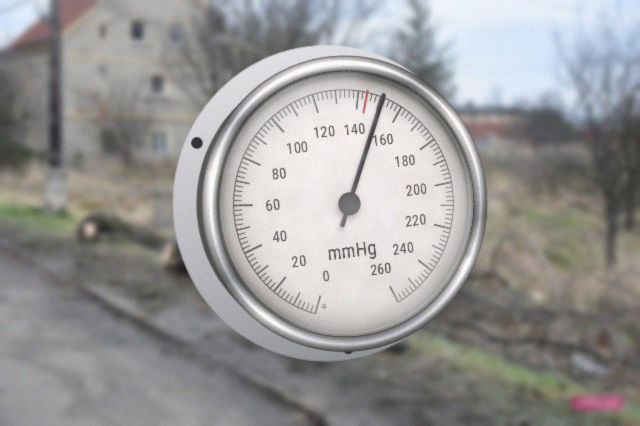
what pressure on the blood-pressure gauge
150 mmHg
